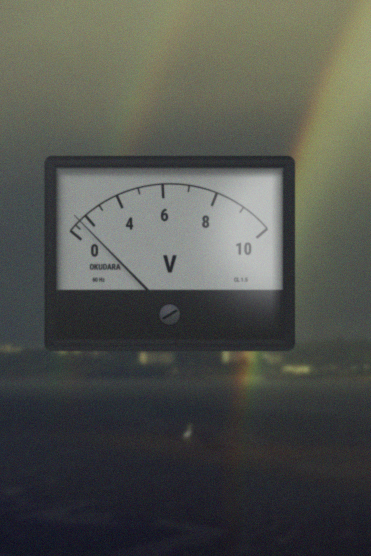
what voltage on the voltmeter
1.5 V
